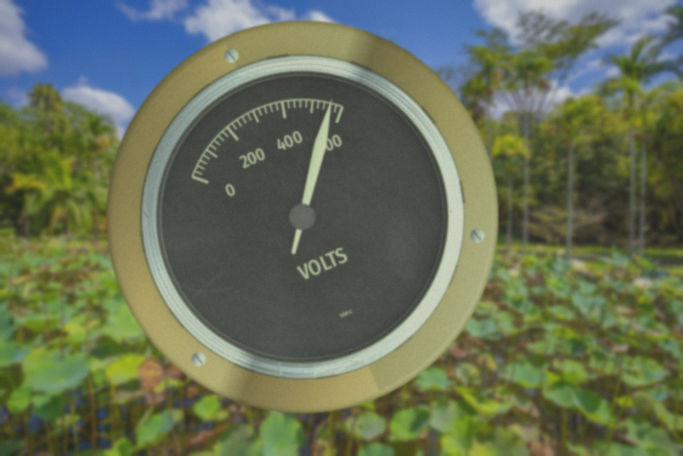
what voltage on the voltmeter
560 V
